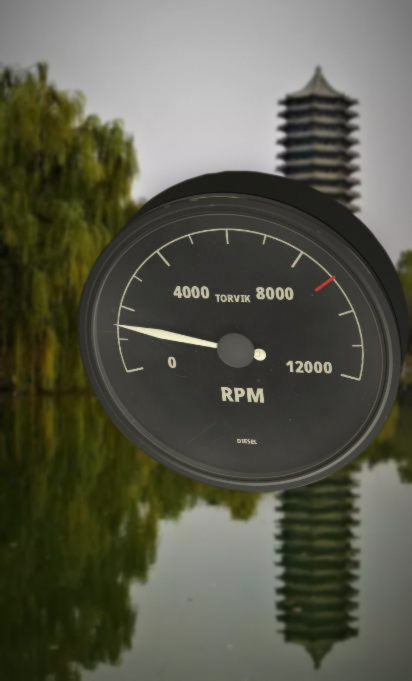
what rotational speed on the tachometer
1500 rpm
